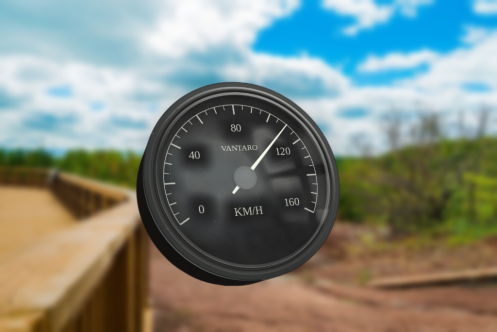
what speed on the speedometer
110 km/h
